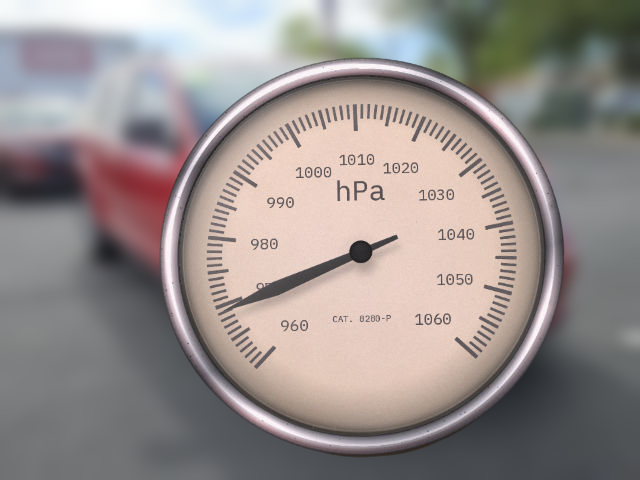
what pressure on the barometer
969 hPa
